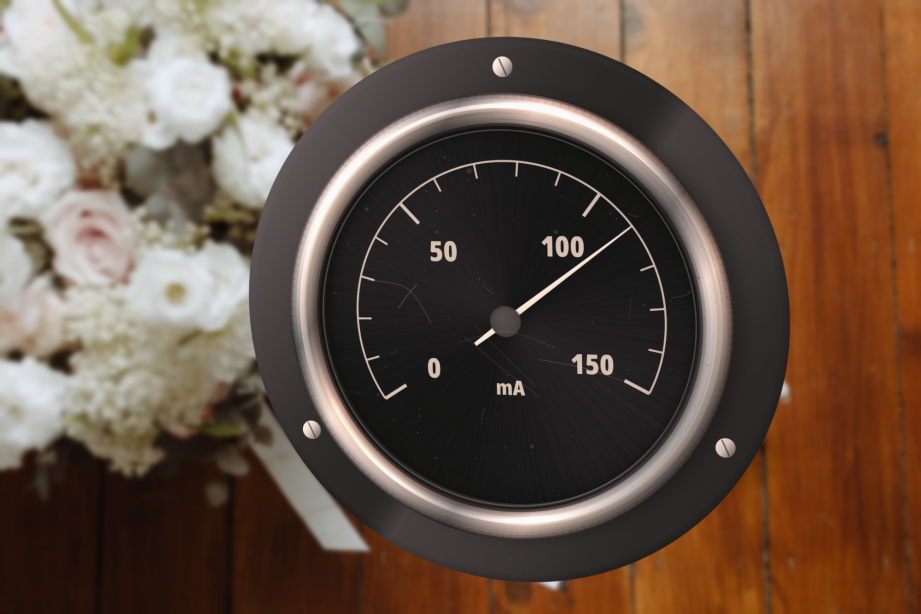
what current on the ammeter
110 mA
